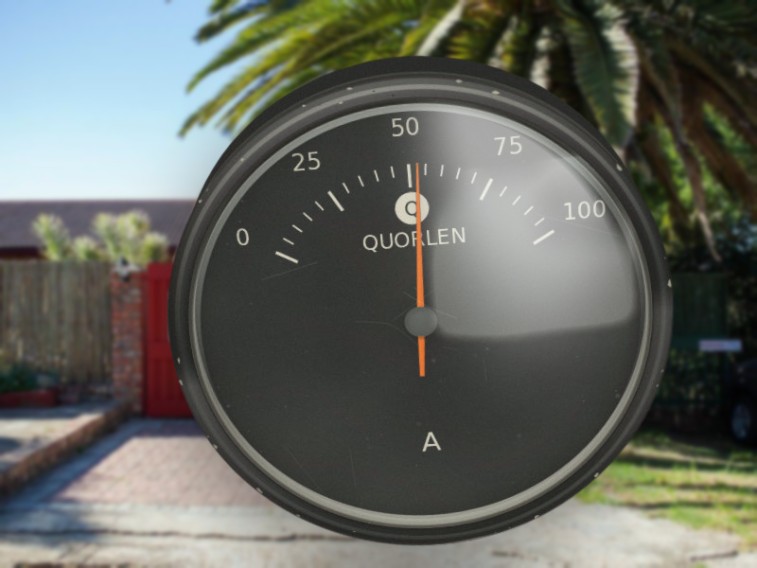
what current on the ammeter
52.5 A
